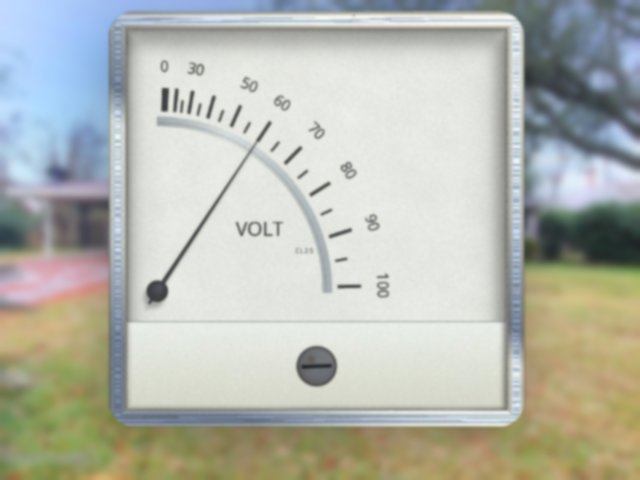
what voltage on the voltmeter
60 V
